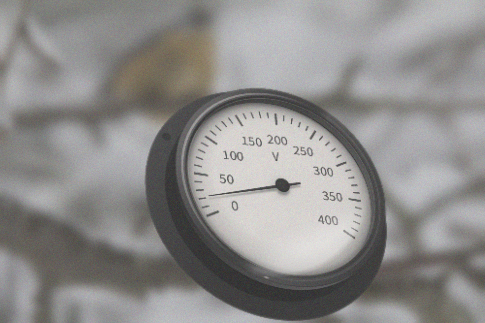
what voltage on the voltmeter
20 V
